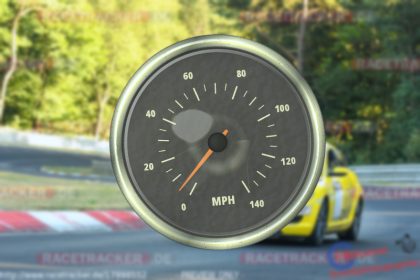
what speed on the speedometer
5 mph
